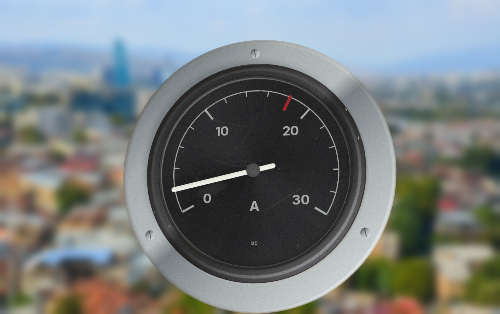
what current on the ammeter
2 A
